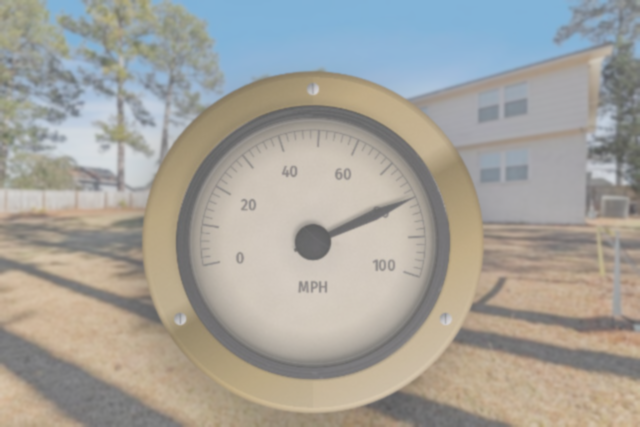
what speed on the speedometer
80 mph
